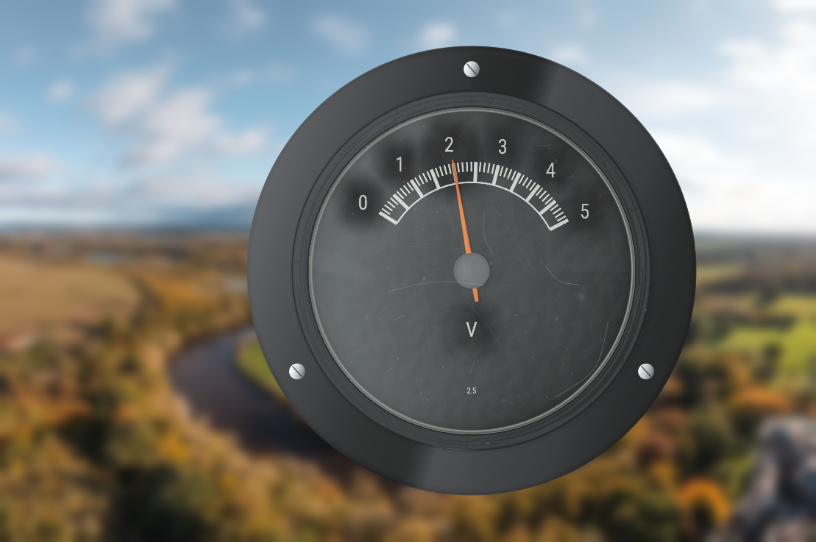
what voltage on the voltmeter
2 V
